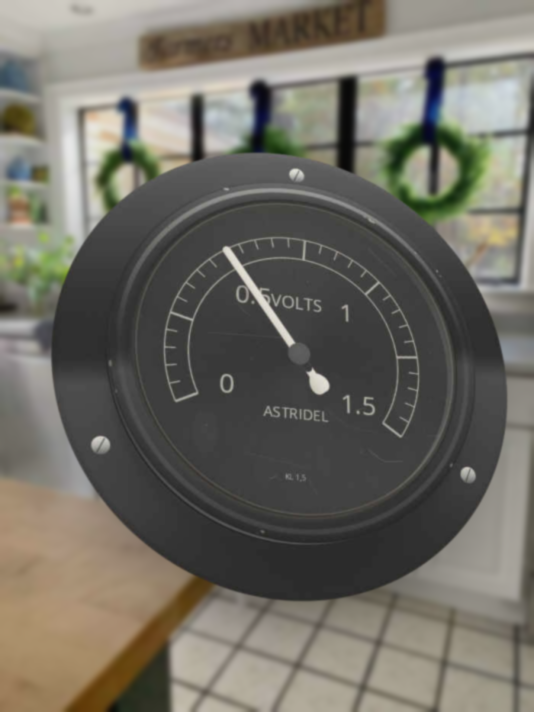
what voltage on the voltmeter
0.5 V
